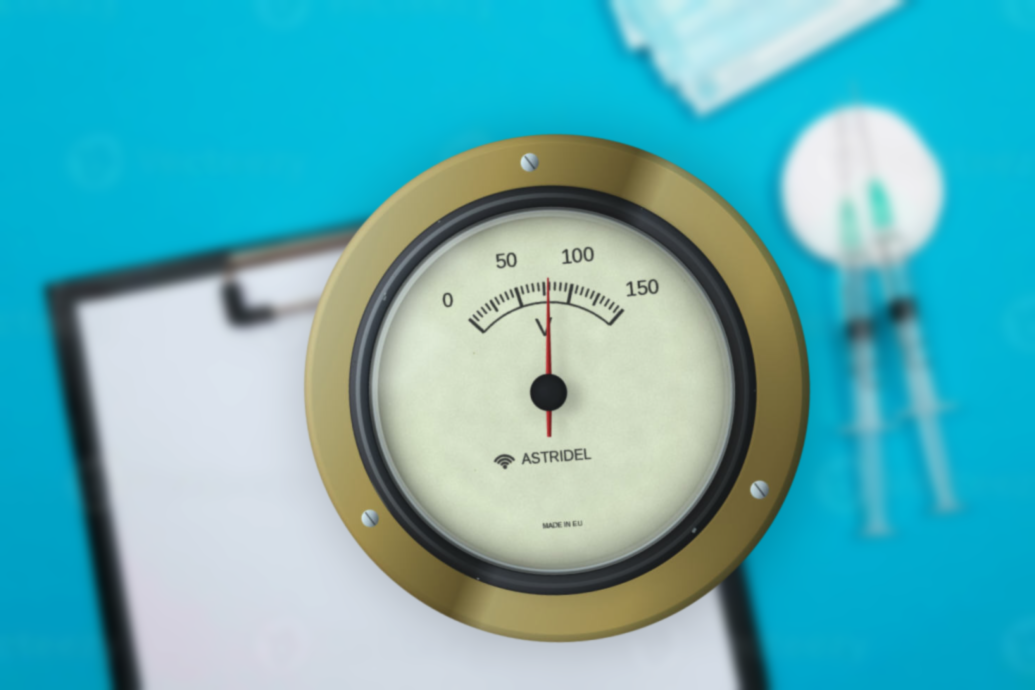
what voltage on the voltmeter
80 V
